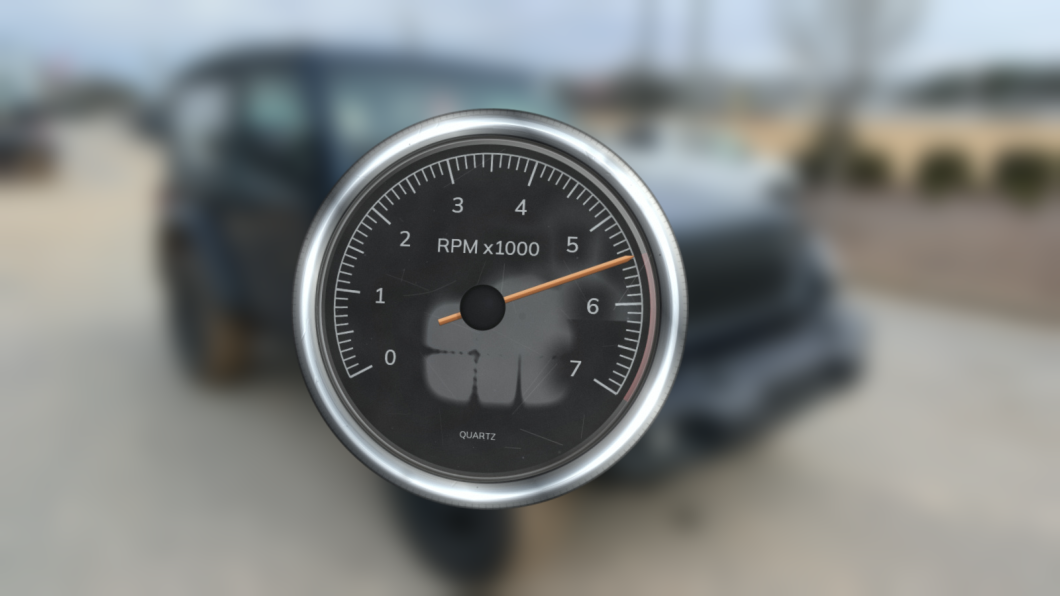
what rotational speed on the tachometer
5500 rpm
